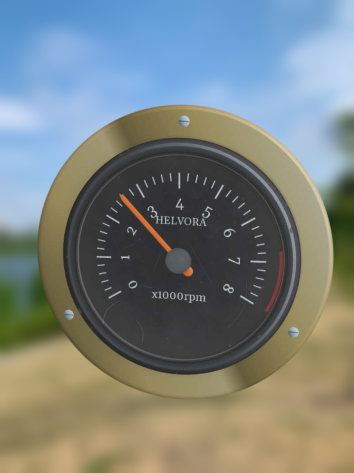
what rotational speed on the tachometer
2600 rpm
